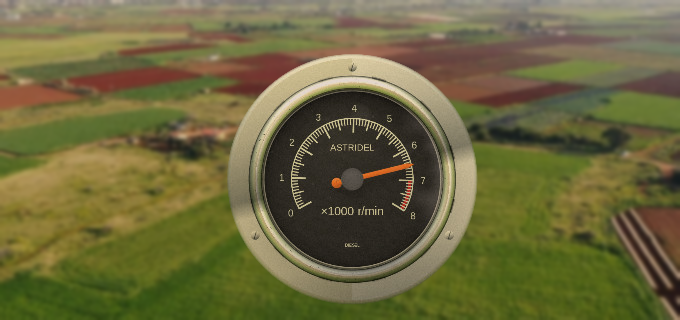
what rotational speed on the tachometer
6500 rpm
